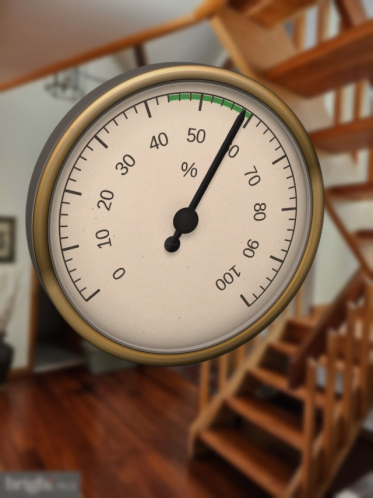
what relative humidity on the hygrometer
58 %
